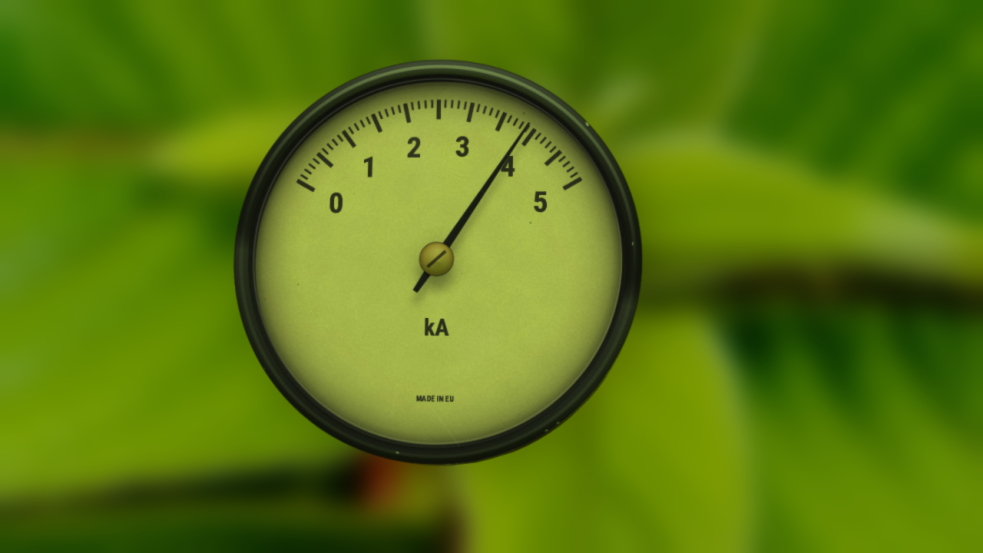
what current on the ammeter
3.9 kA
